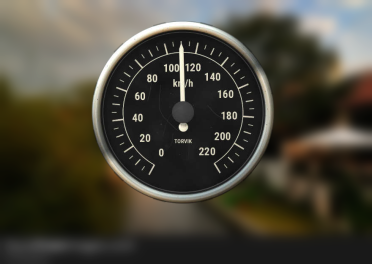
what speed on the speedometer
110 km/h
